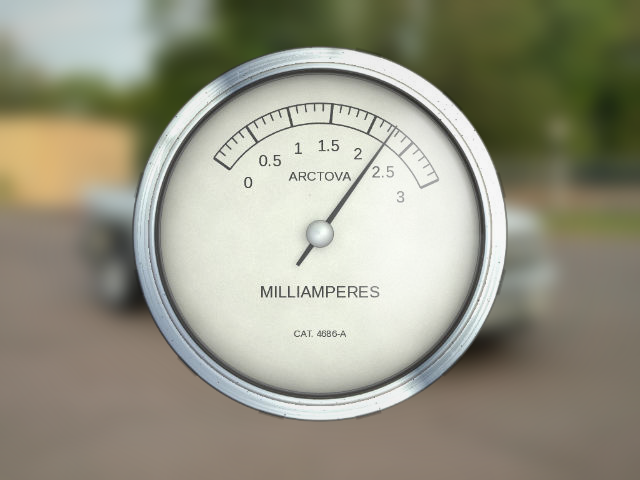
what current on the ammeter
2.25 mA
